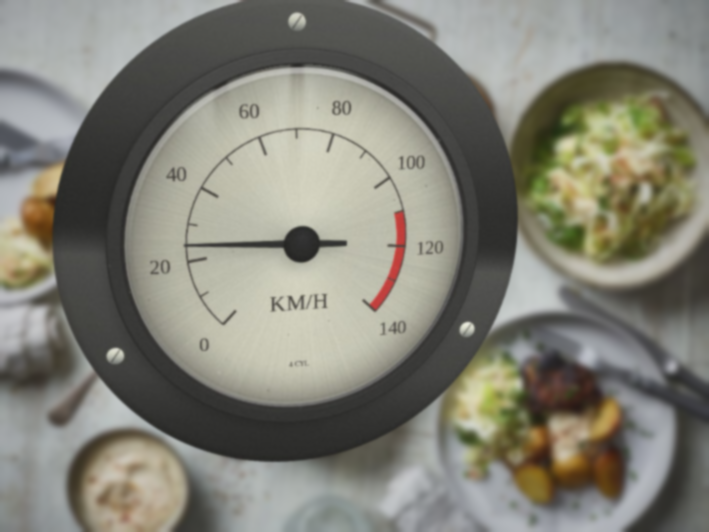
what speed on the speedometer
25 km/h
